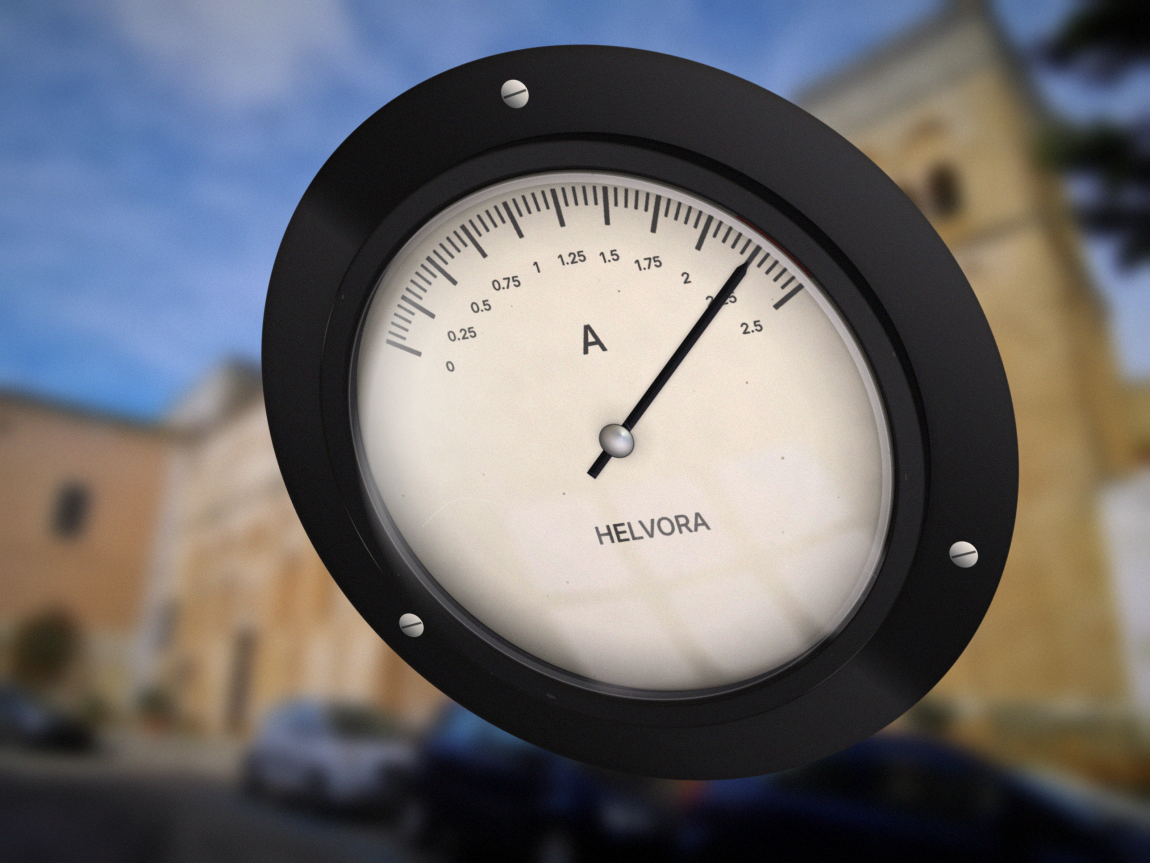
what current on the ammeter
2.25 A
